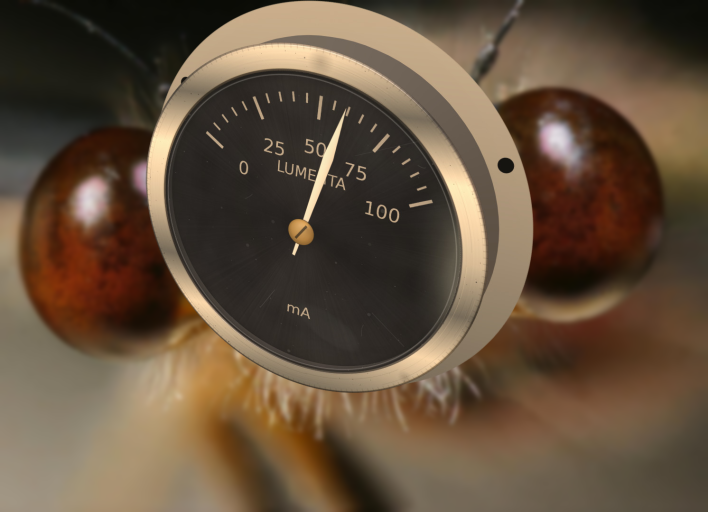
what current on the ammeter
60 mA
